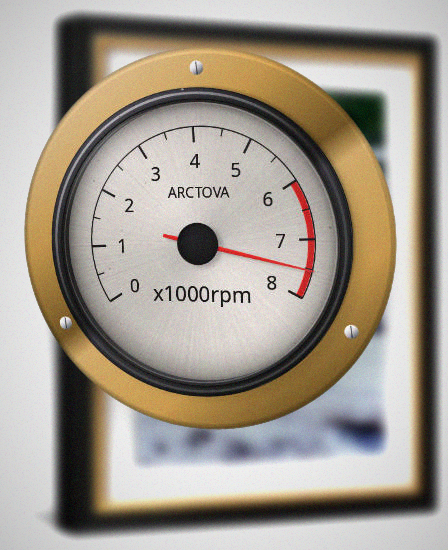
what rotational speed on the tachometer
7500 rpm
